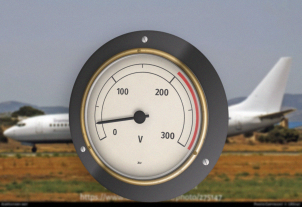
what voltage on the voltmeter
25 V
